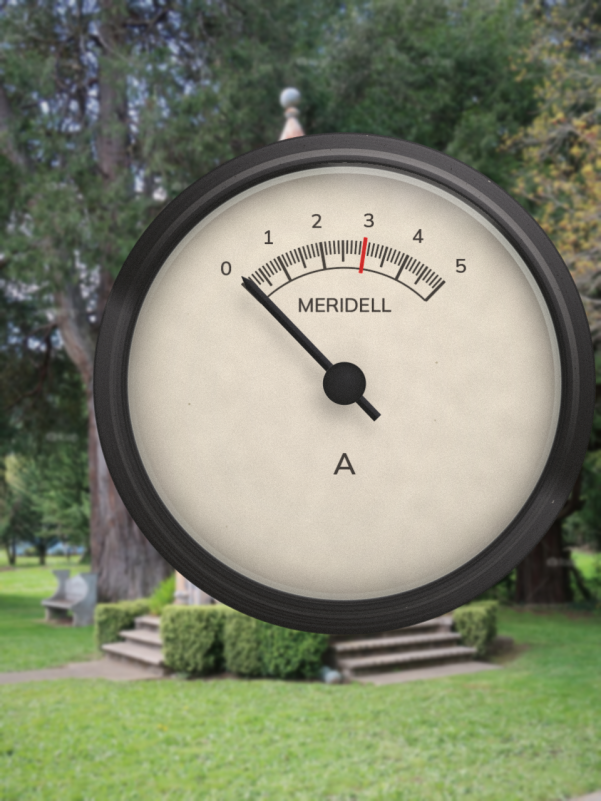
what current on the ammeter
0.1 A
